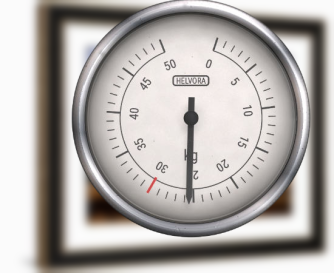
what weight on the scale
25.5 kg
